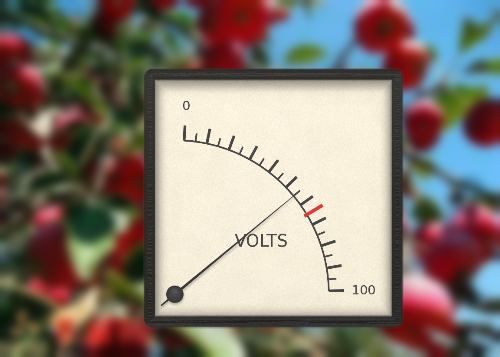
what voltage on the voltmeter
55 V
